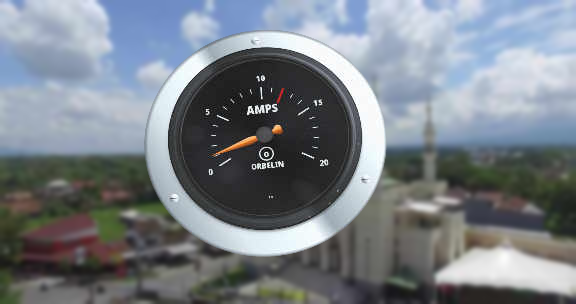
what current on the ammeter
1 A
